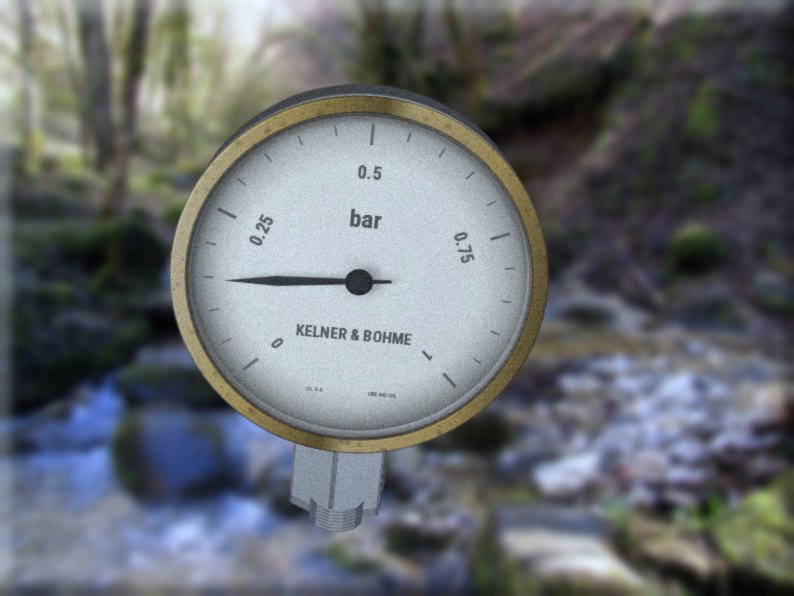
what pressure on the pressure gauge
0.15 bar
